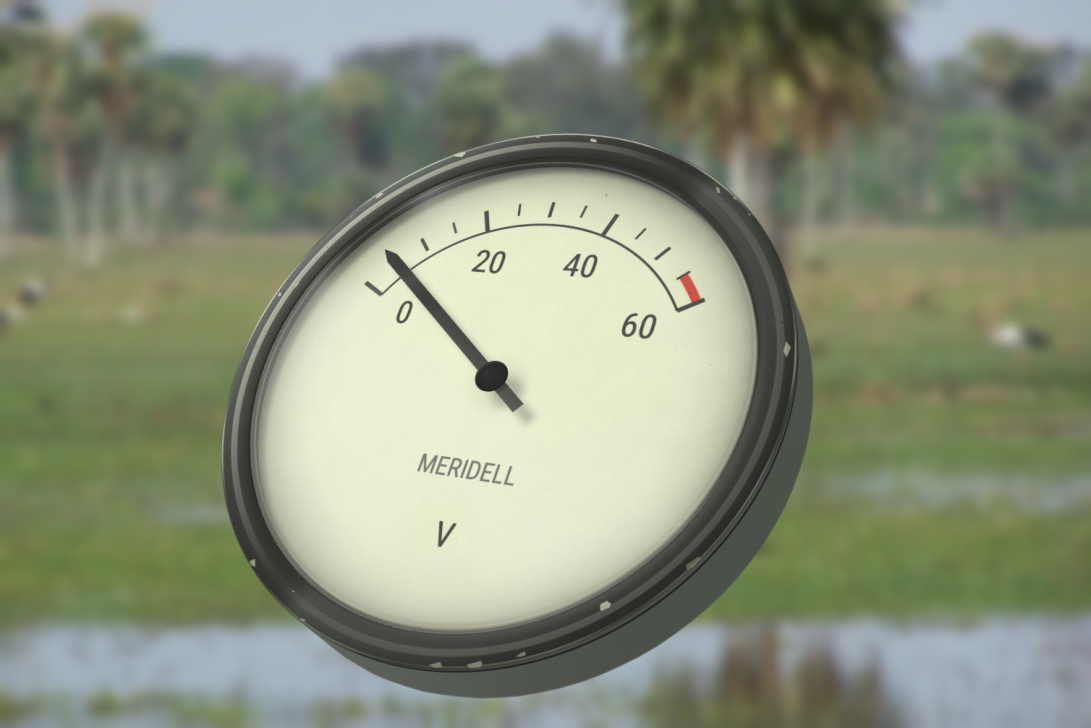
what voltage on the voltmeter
5 V
